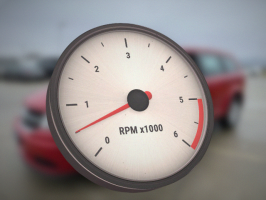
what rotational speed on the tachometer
500 rpm
